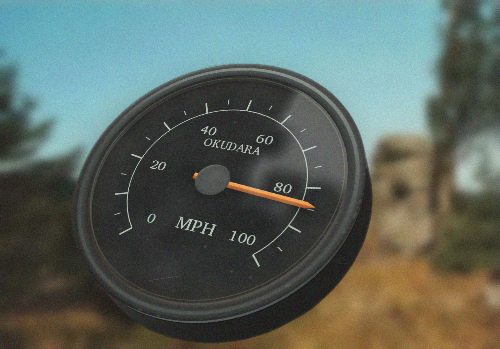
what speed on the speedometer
85 mph
